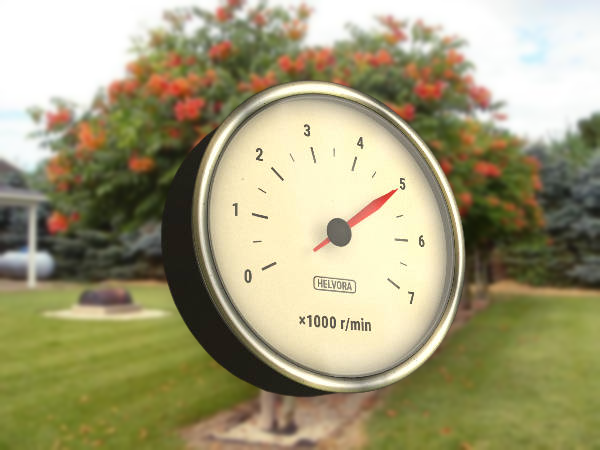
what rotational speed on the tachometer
5000 rpm
